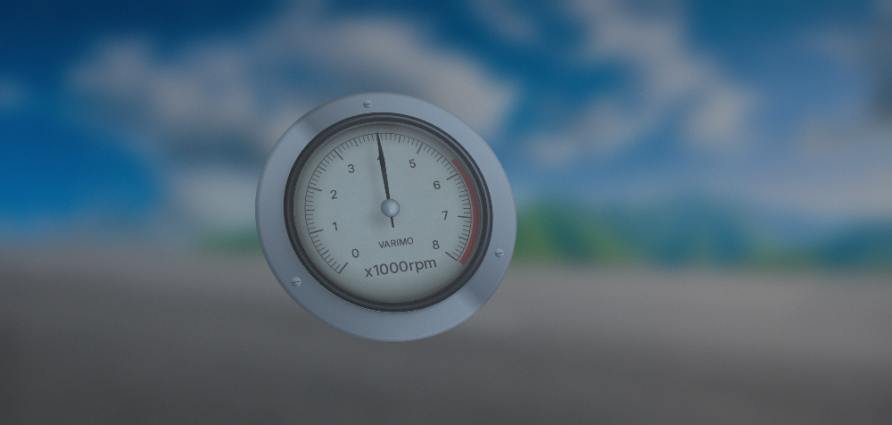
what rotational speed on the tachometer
4000 rpm
